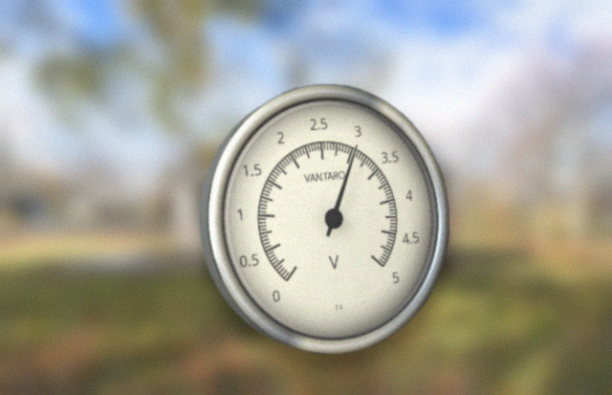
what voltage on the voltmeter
3 V
